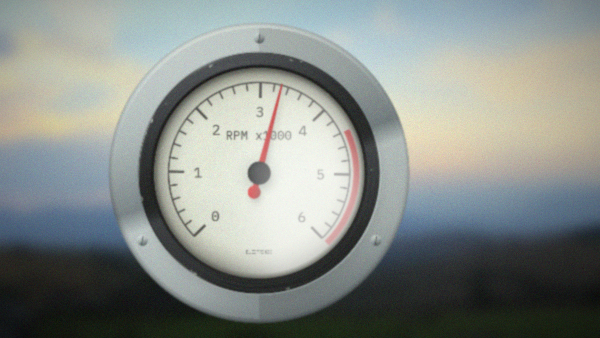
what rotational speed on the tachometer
3300 rpm
